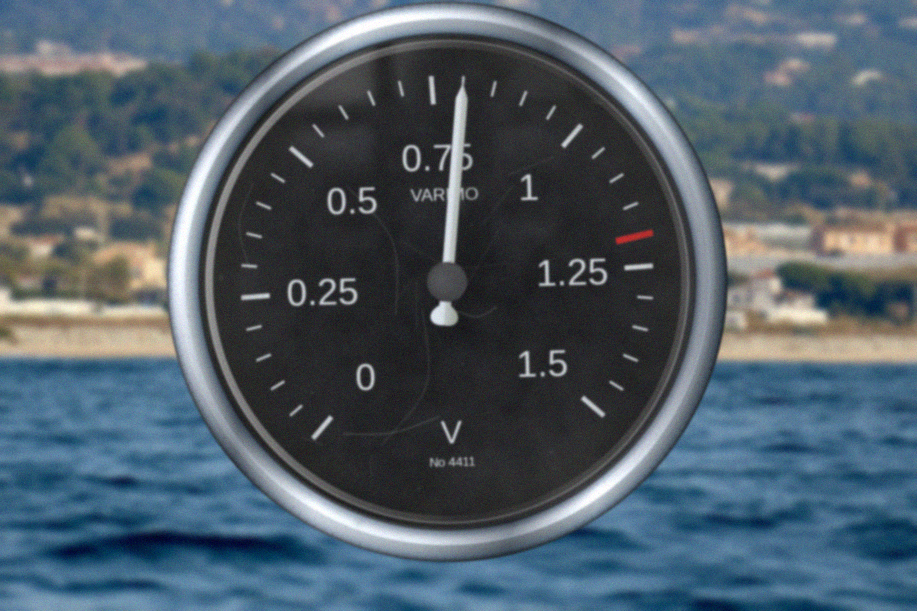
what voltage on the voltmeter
0.8 V
